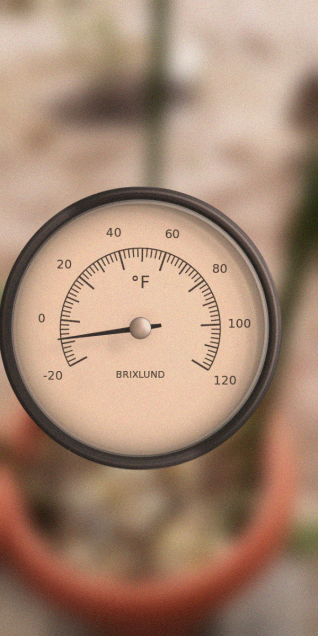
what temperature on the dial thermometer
-8 °F
